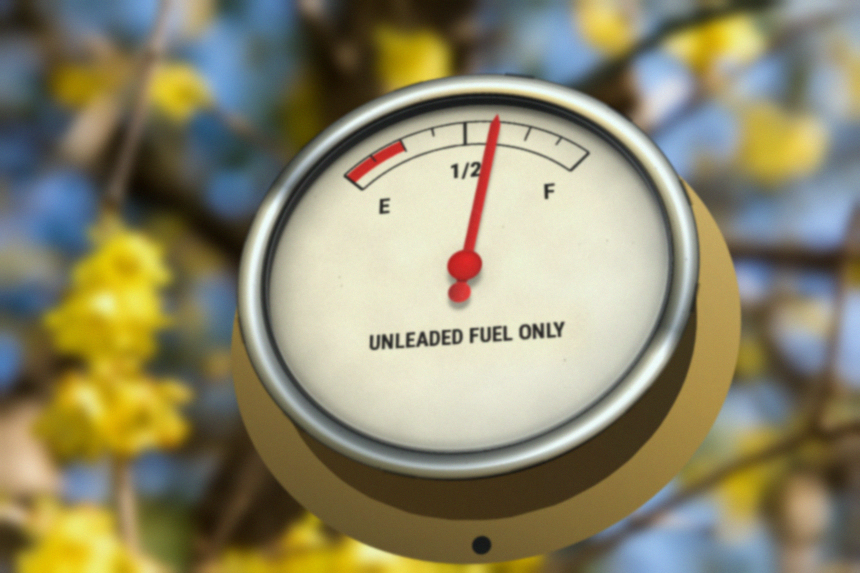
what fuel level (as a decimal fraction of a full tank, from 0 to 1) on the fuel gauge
0.625
